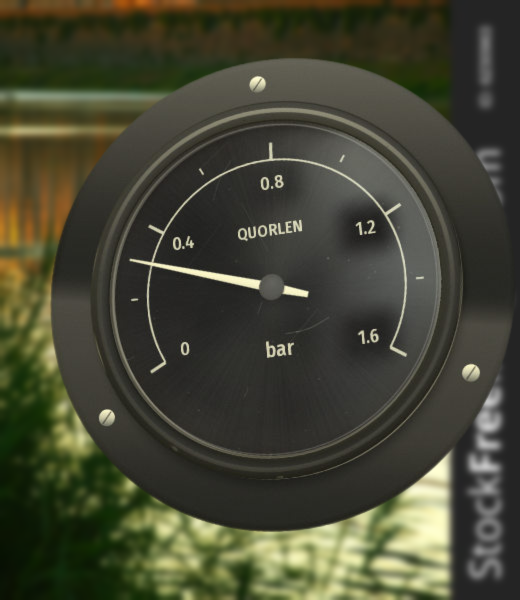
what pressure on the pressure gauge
0.3 bar
